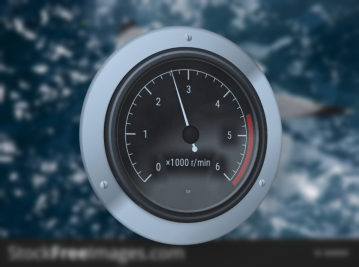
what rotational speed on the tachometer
2600 rpm
